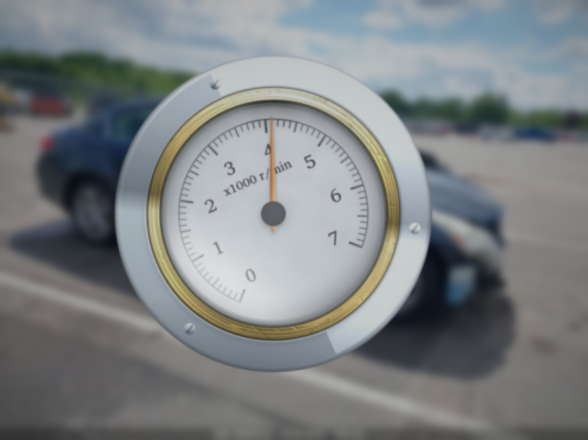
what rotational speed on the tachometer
4100 rpm
